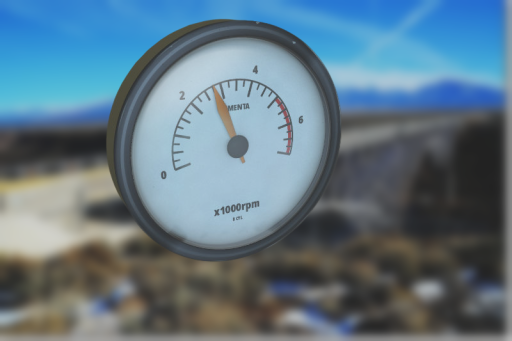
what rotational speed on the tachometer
2750 rpm
